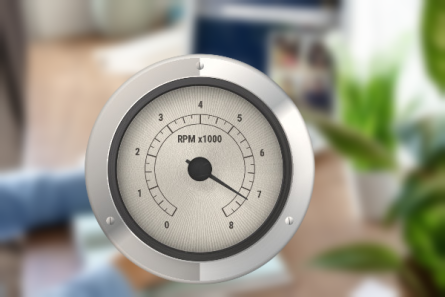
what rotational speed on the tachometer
7250 rpm
